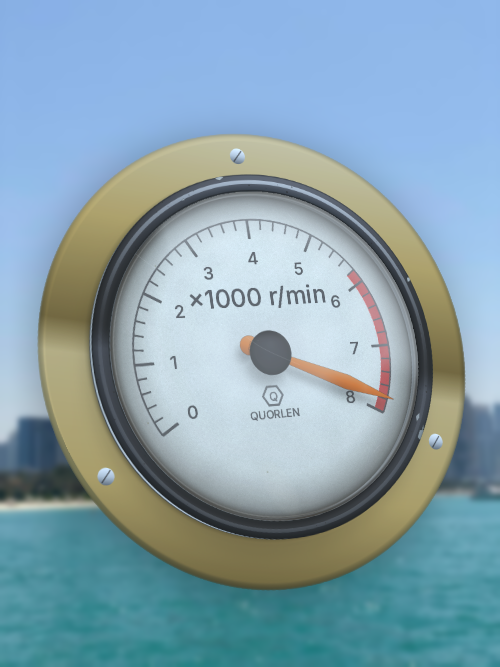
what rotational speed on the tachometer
7800 rpm
